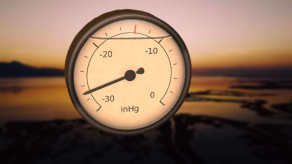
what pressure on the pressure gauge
-27 inHg
